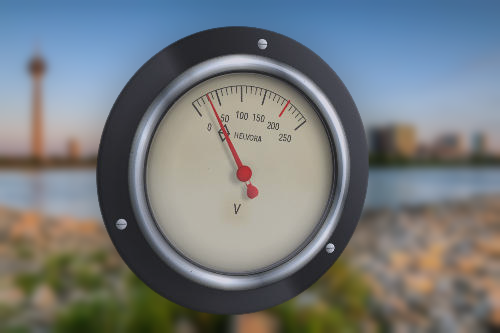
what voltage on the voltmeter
30 V
